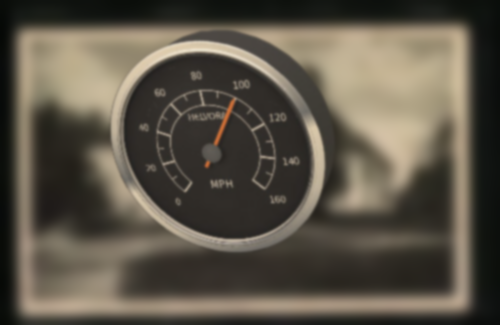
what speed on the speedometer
100 mph
